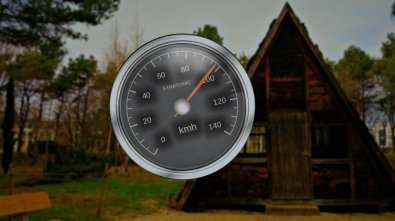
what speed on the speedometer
97.5 km/h
